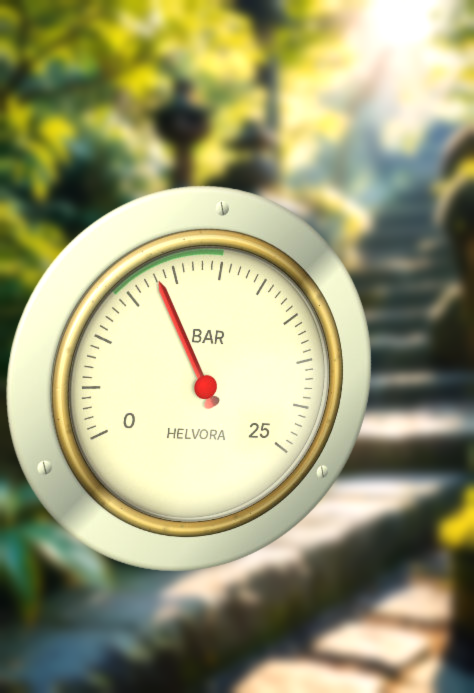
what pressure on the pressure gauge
9 bar
